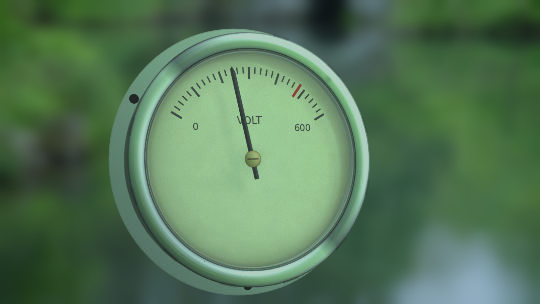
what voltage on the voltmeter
240 V
